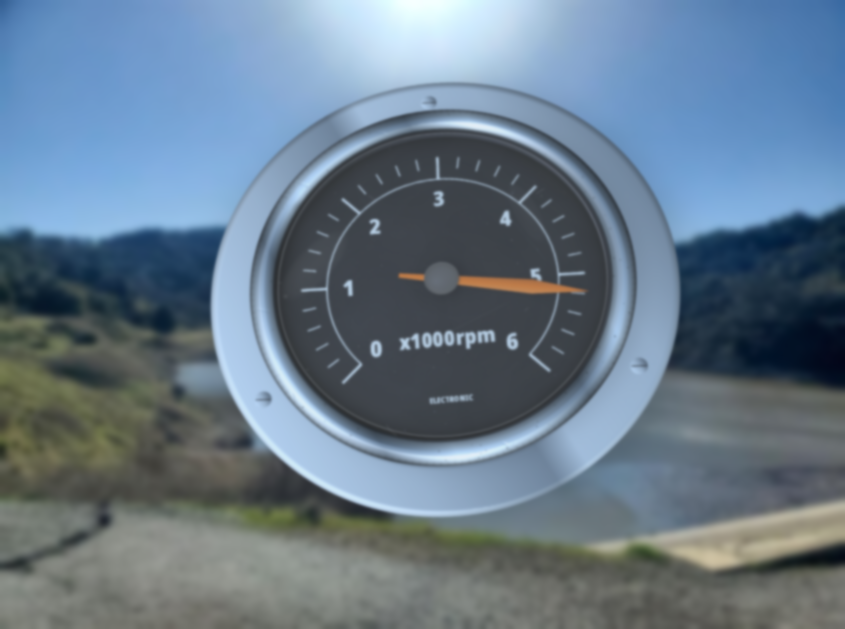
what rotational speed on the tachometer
5200 rpm
